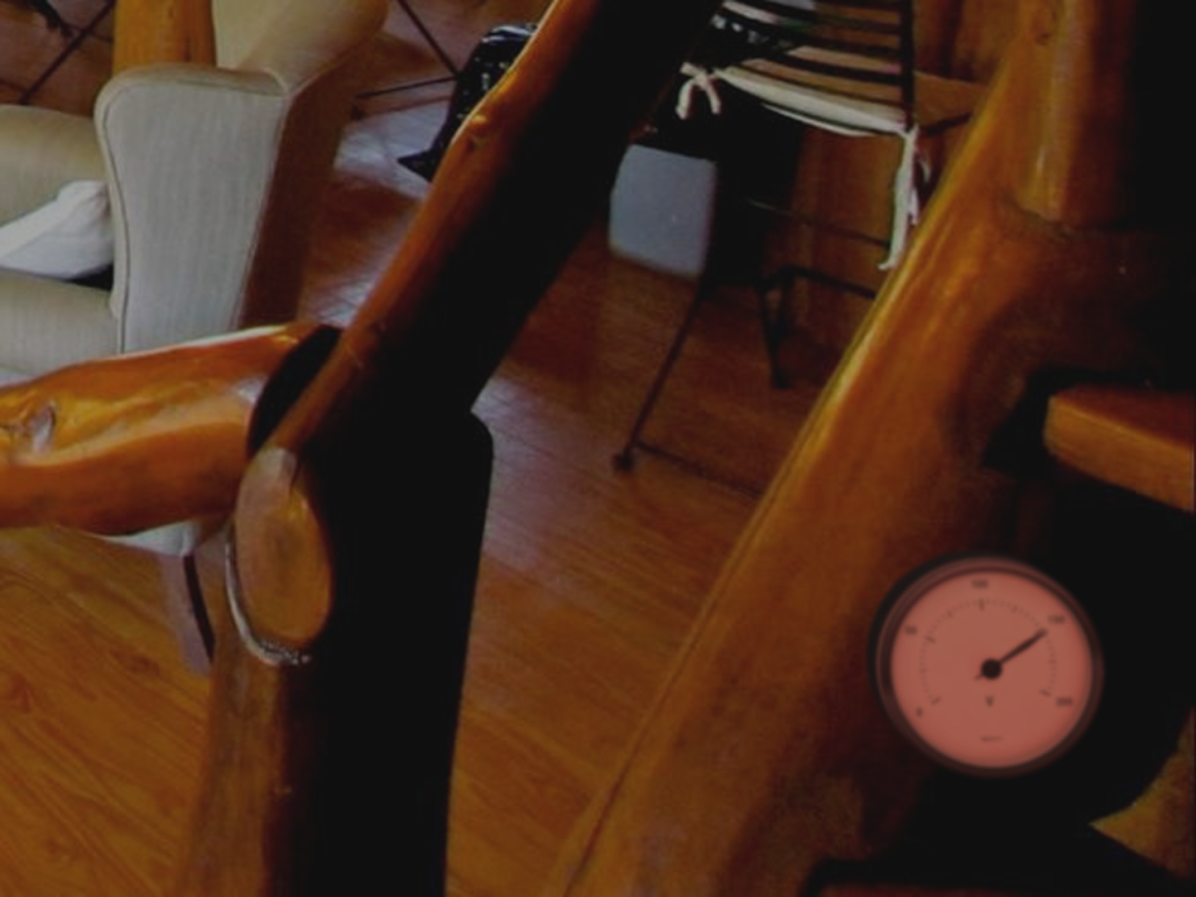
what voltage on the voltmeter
150 V
